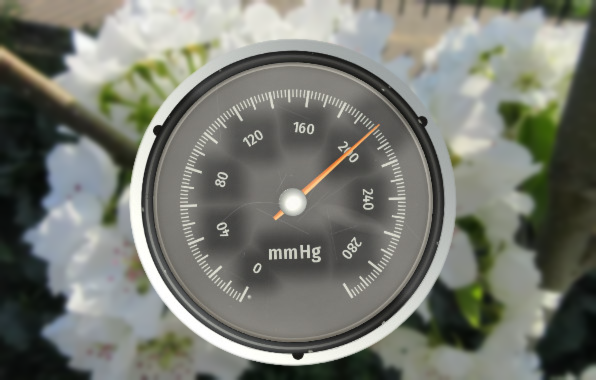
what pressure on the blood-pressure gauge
200 mmHg
